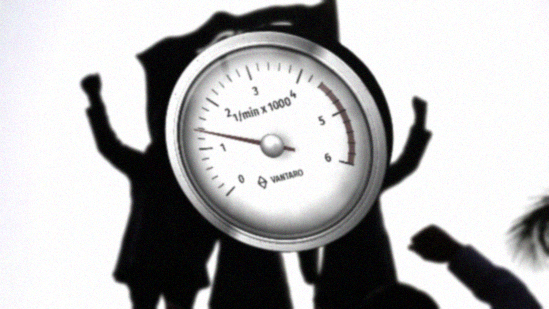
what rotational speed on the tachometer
1400 rpm
